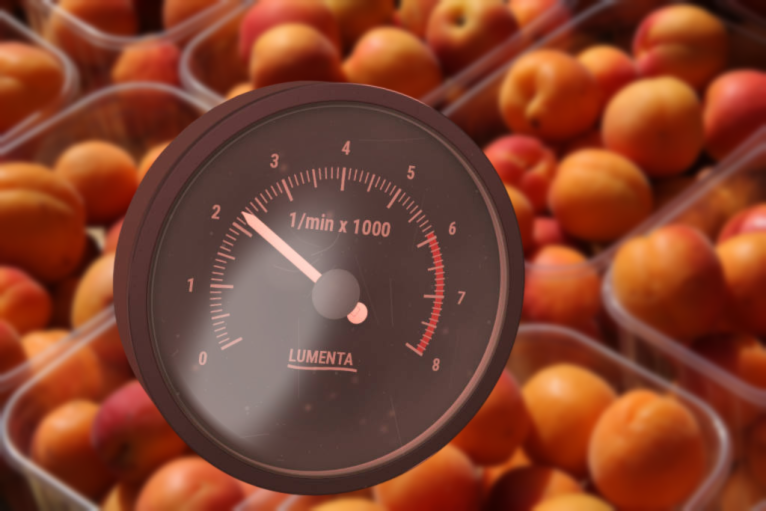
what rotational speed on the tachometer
2200 rpm
